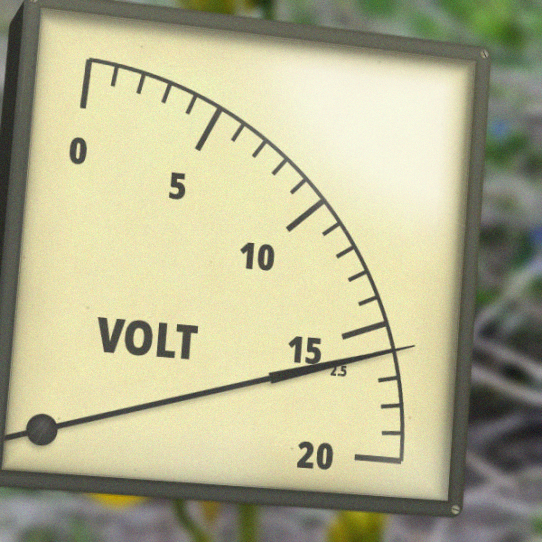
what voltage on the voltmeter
16 V
